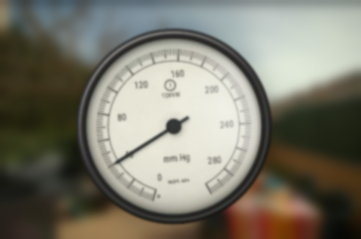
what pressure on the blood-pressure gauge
40 mmHg
